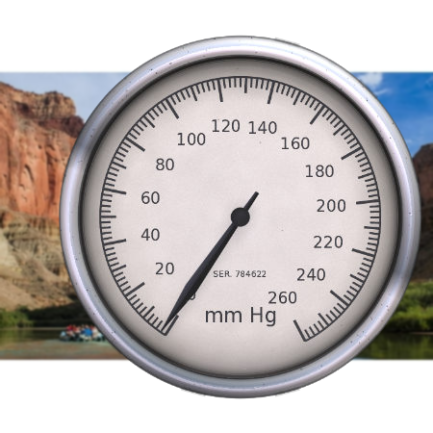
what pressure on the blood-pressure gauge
2 mmHg
